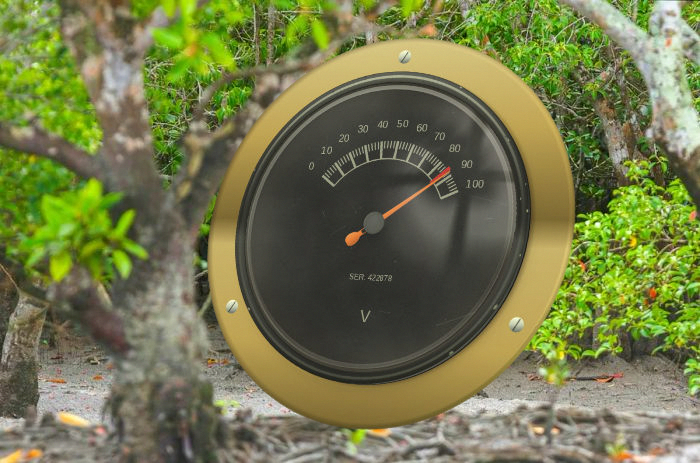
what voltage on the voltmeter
90 V
